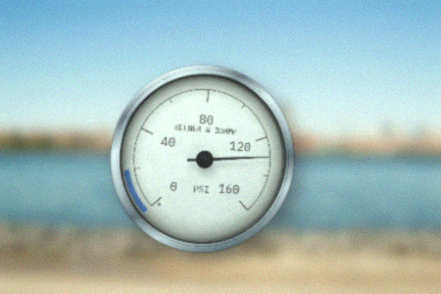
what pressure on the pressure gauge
130 psi
